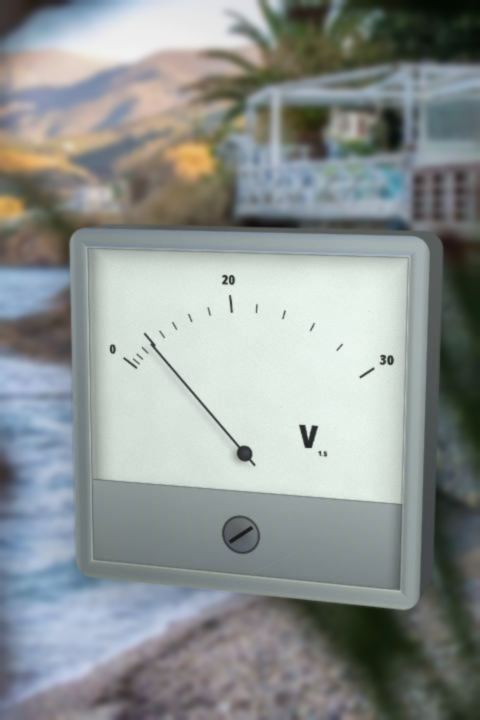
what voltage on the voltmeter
10 V
